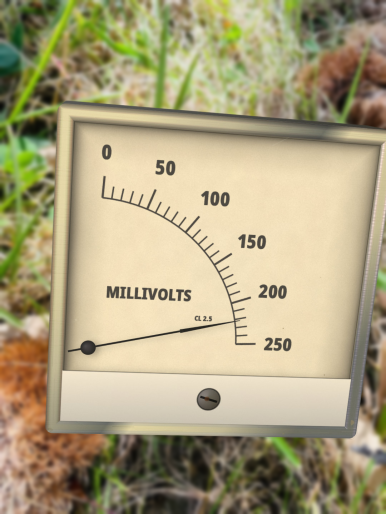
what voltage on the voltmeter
220 mV
